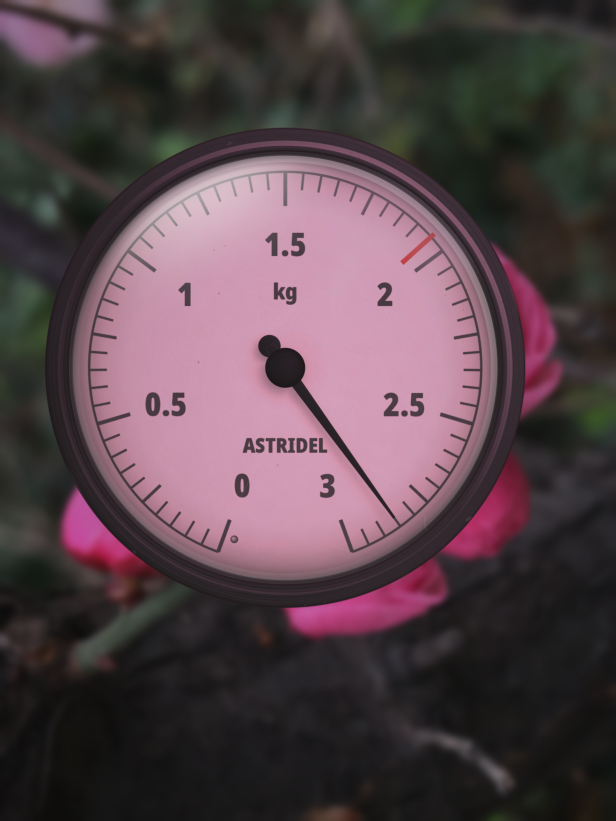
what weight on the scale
2.85 kg
